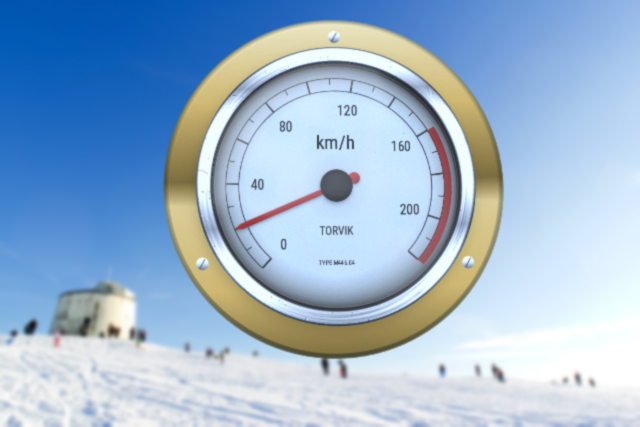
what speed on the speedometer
20 km/h
